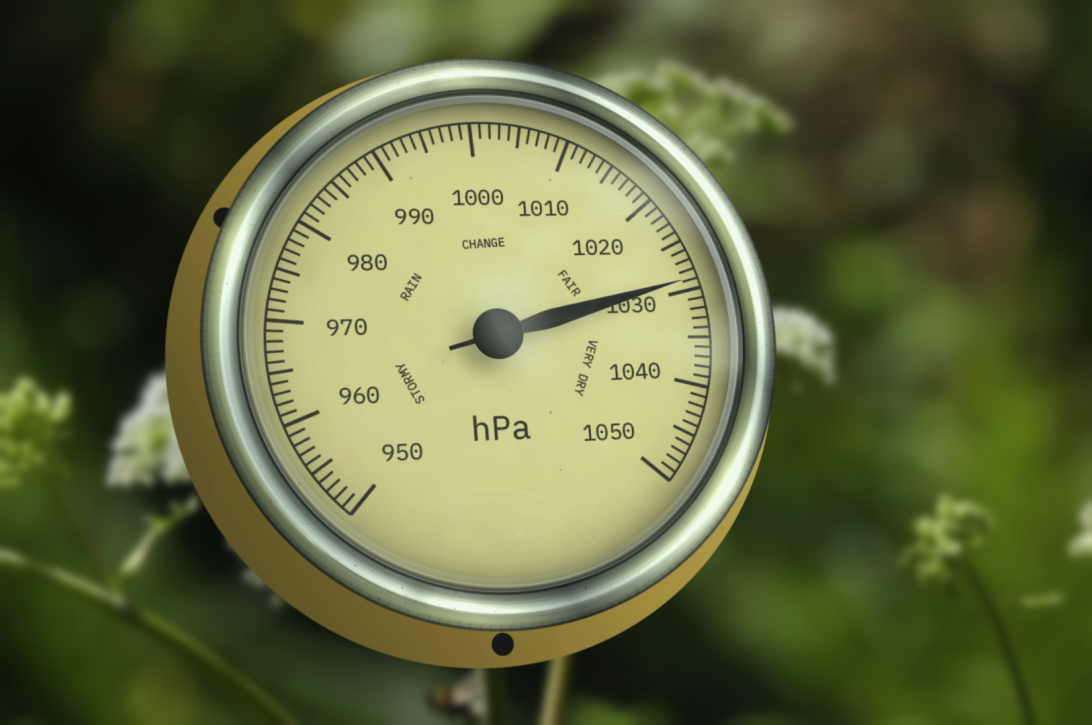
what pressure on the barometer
1029 hPa
